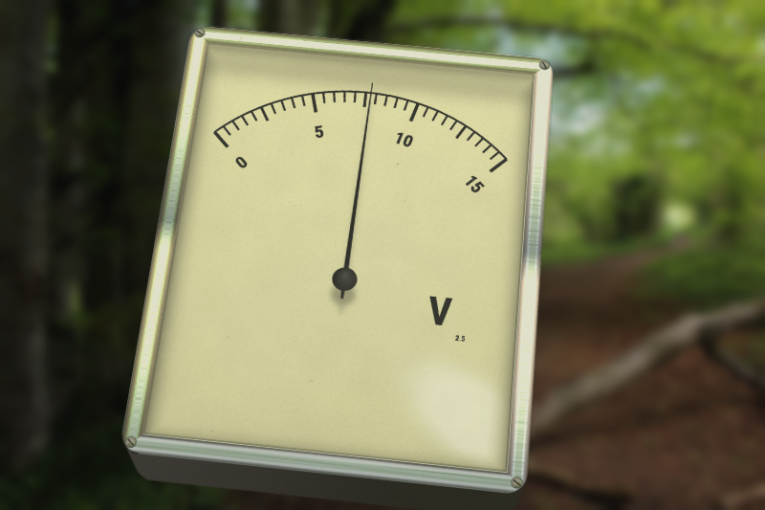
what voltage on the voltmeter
7.75 V
